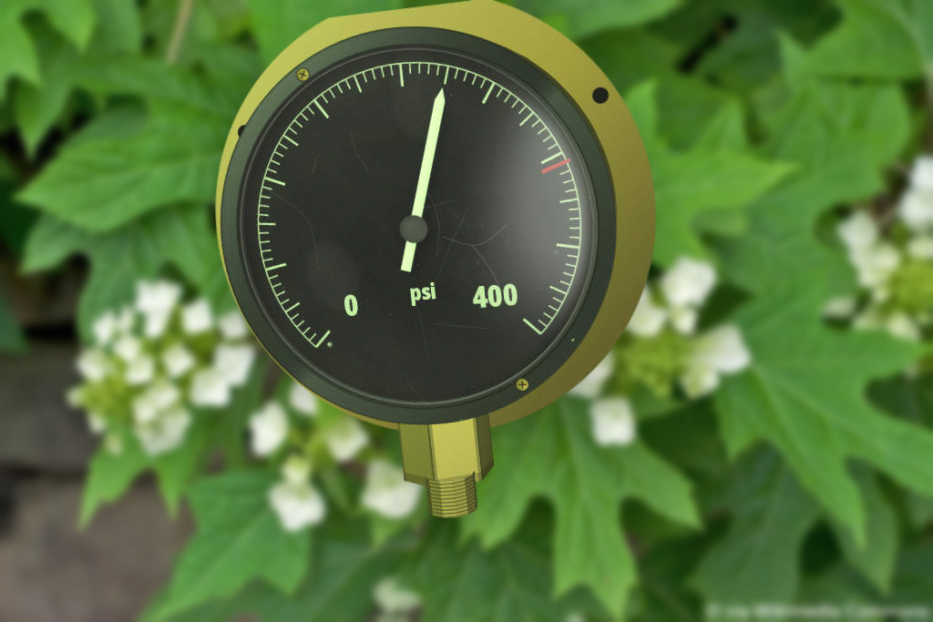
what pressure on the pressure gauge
225 psi
